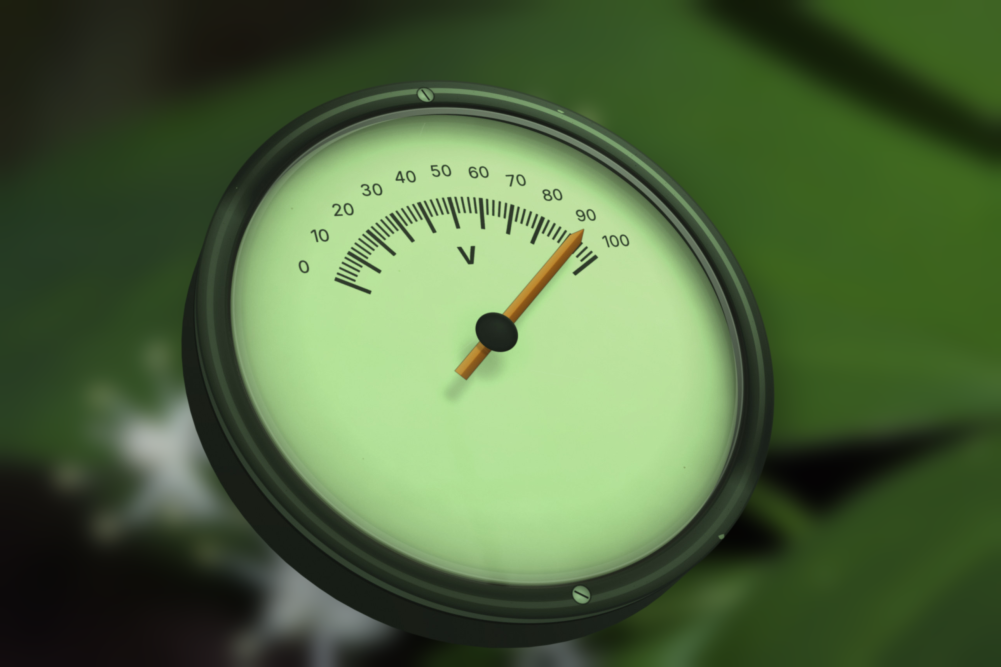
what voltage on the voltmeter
92 V
